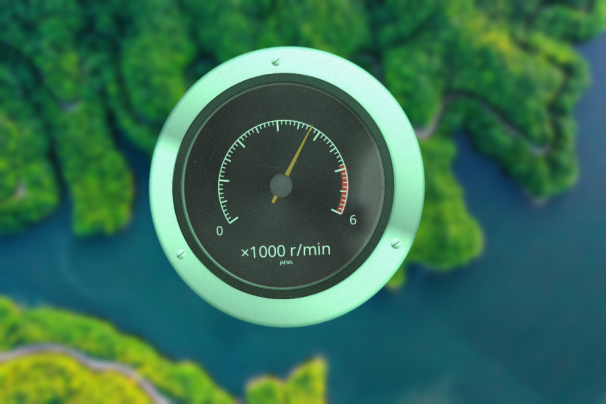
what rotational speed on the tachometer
3800 rpm
